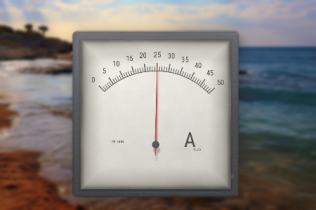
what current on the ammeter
25 A
